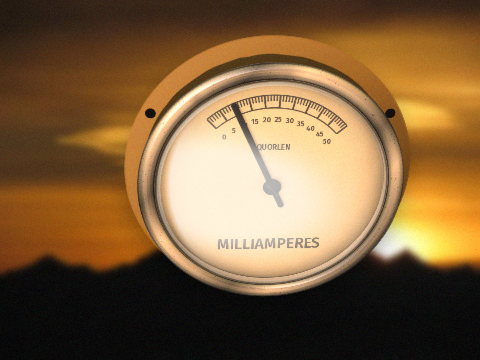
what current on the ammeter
10 mA
